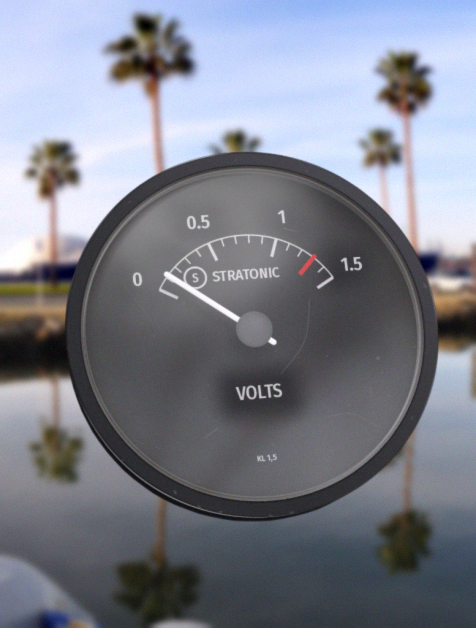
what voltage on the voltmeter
0.1 V
